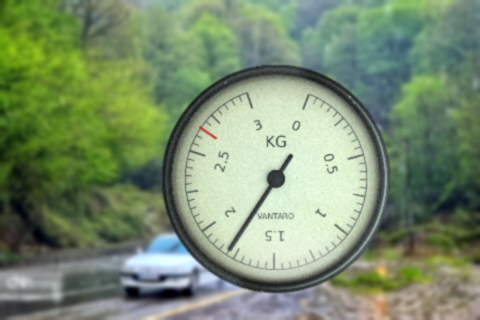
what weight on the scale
1.8 kg
